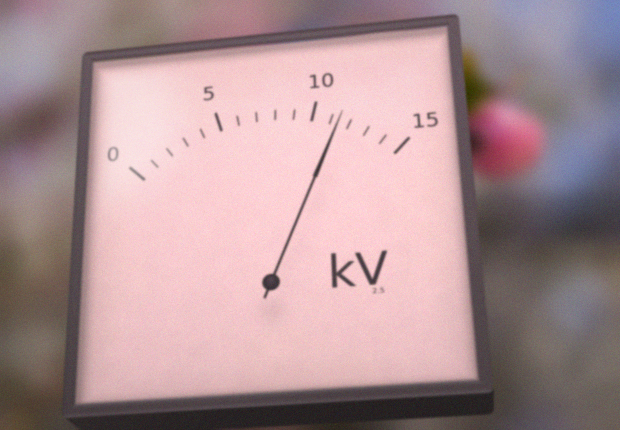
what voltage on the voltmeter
11.5 kV
